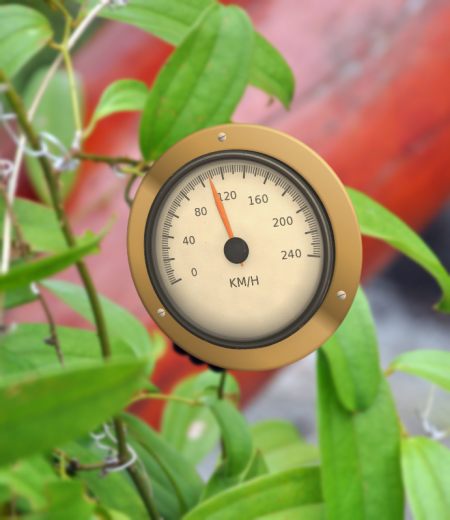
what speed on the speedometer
110 km/h
